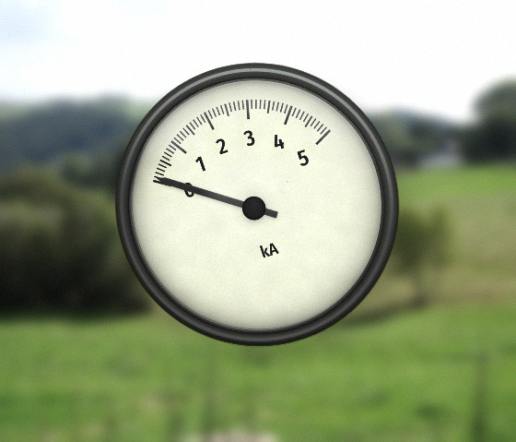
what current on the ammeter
0.1 kA
